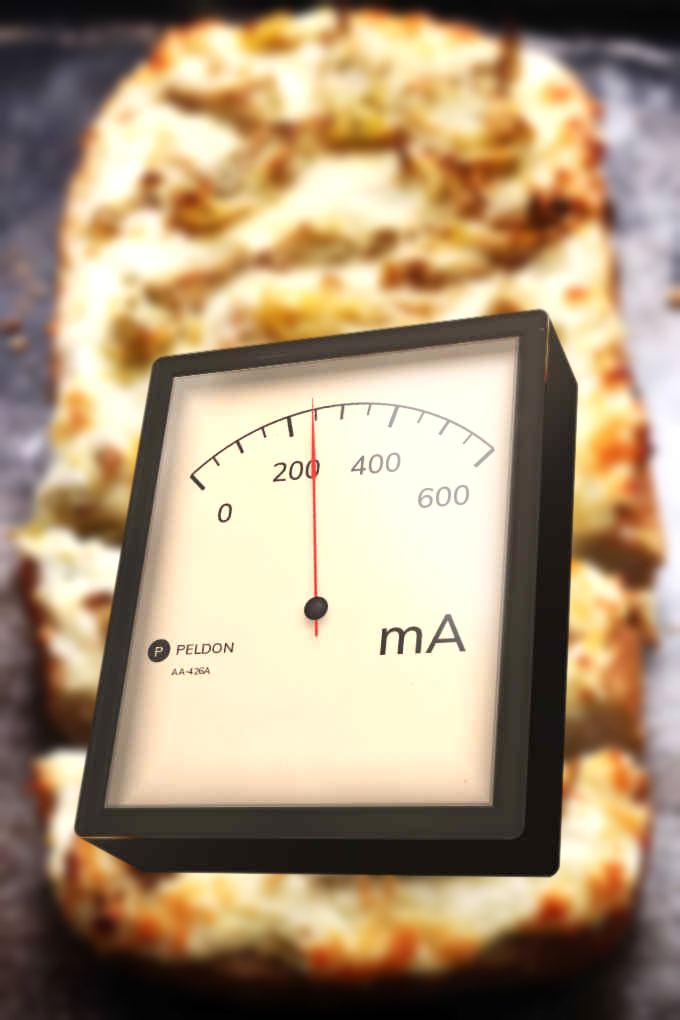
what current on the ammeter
250 mA
